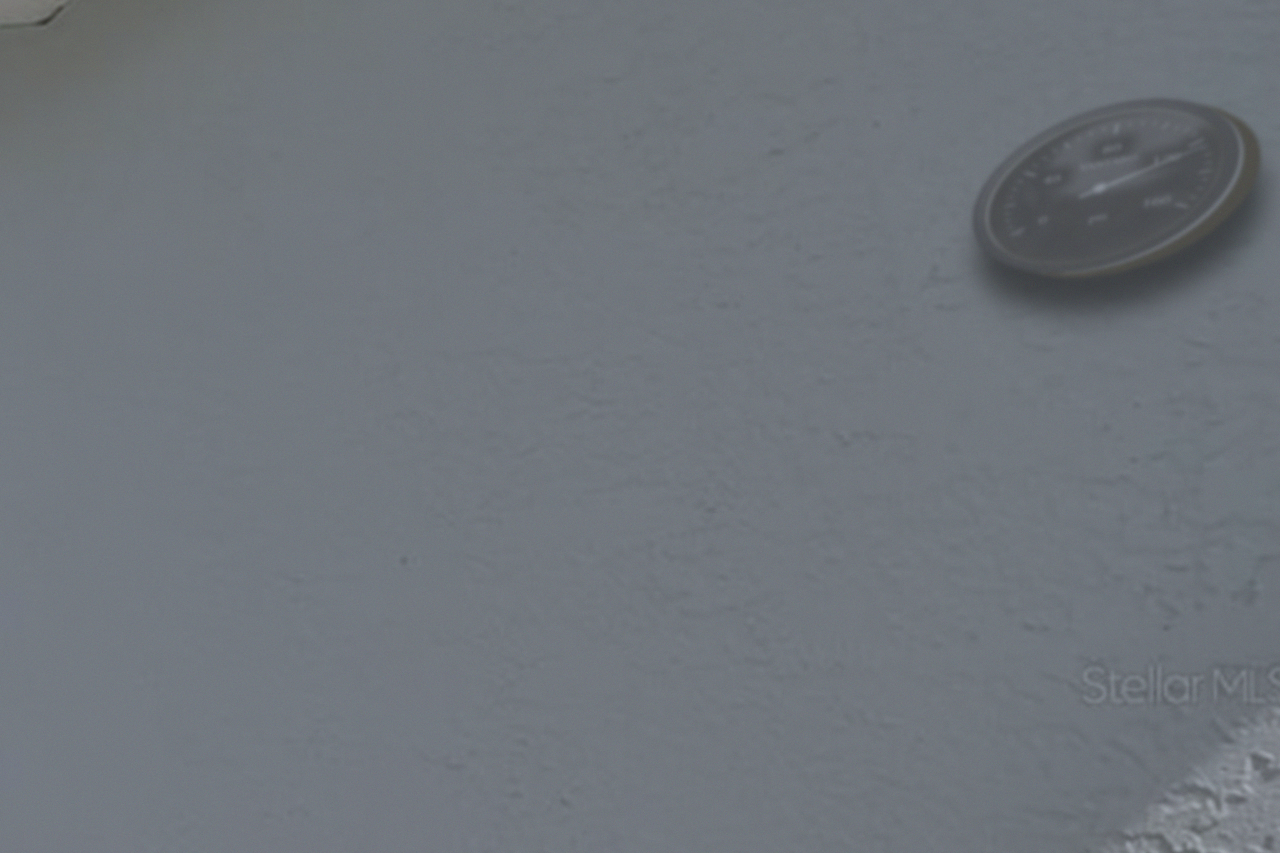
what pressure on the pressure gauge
125 psi
